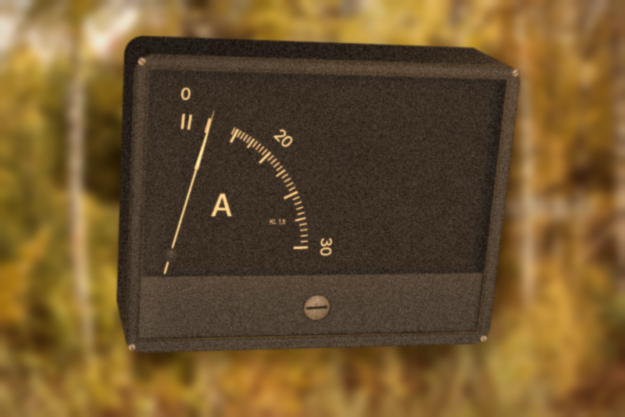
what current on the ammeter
10 A
